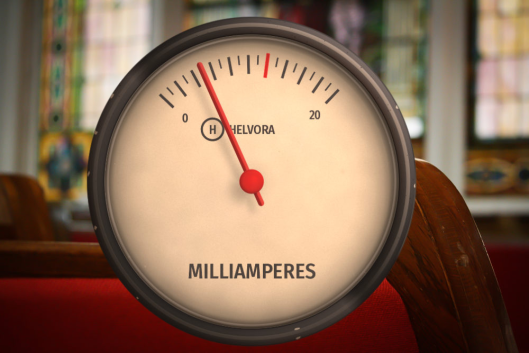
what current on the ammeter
5 mA
